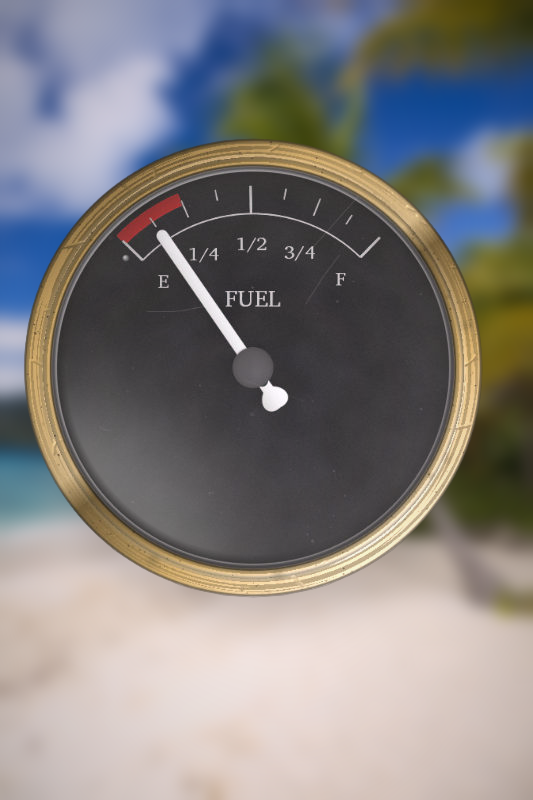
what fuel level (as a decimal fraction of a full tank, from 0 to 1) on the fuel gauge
0.125
